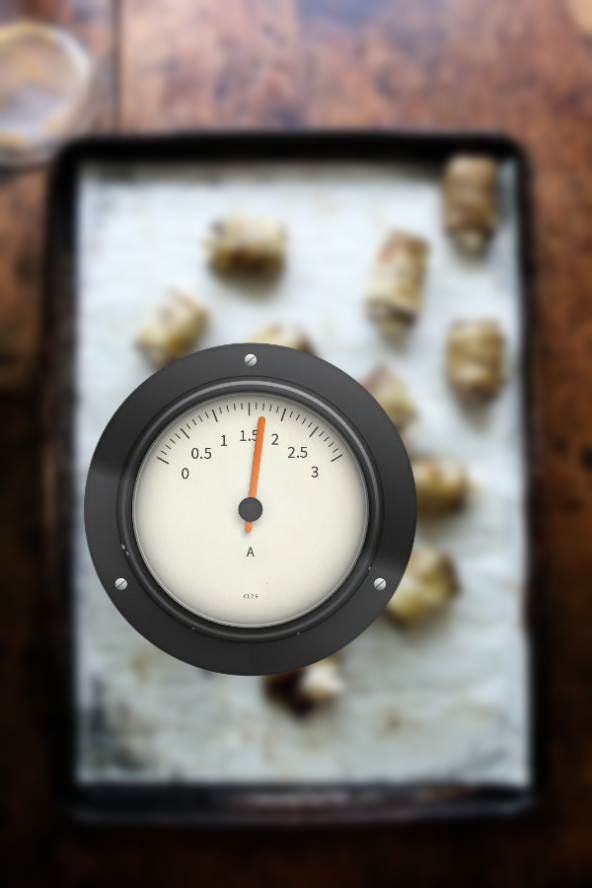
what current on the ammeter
1.7 A
